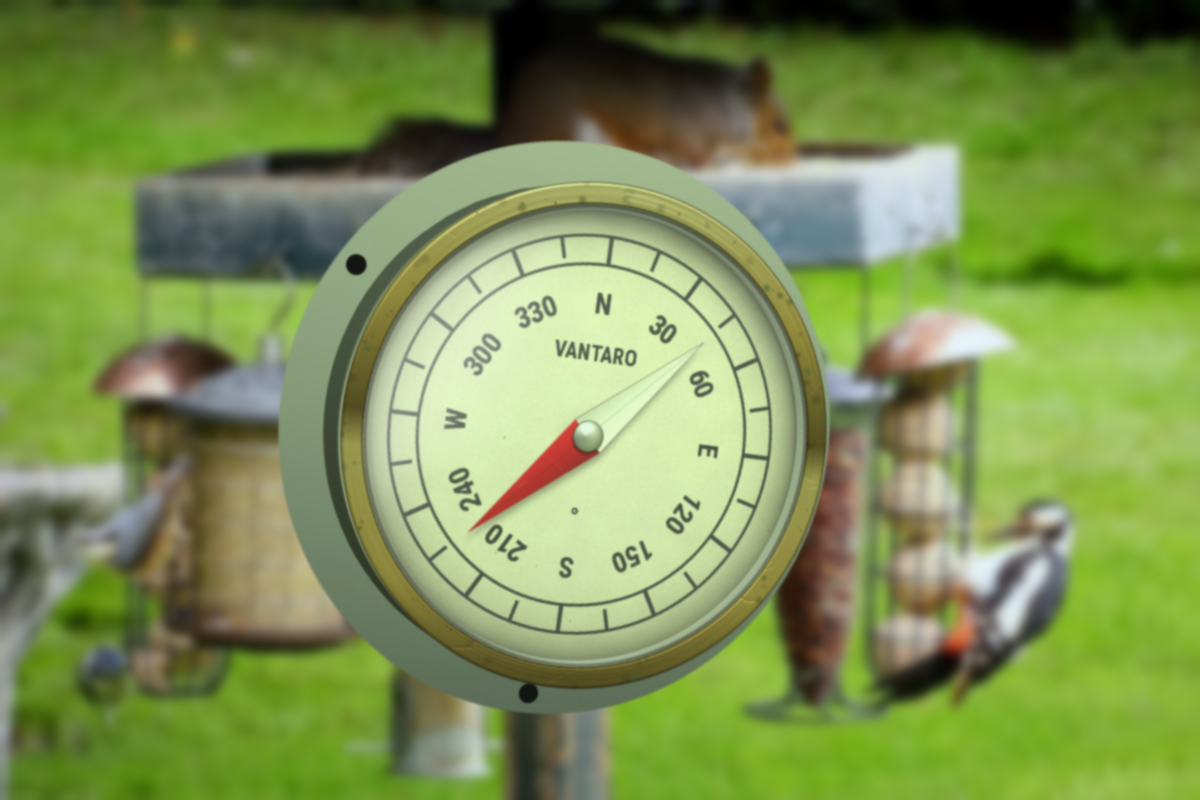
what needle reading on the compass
225 °
